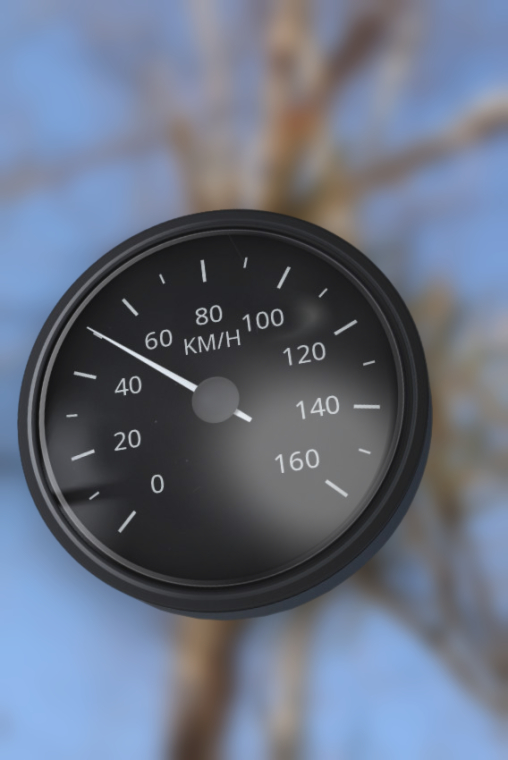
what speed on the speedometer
50 km/h
